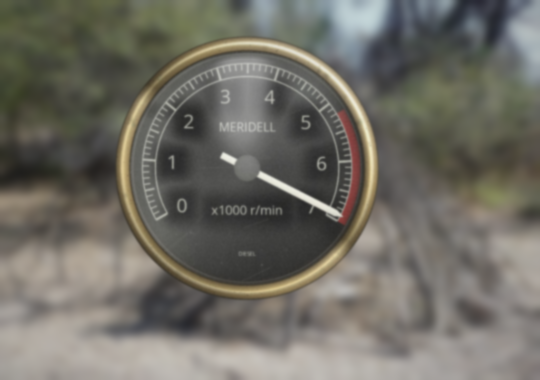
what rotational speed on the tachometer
6900 rpm
